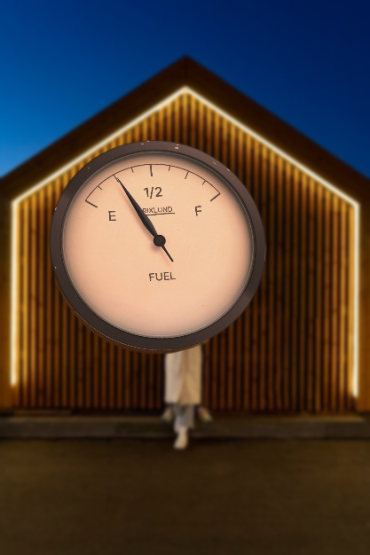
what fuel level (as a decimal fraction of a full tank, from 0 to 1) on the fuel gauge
0.25
